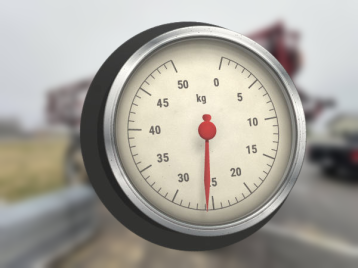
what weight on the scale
26 kg
